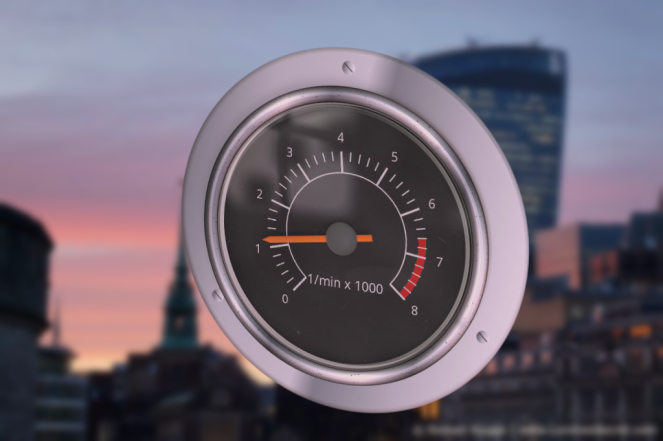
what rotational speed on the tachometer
1200 rpm
